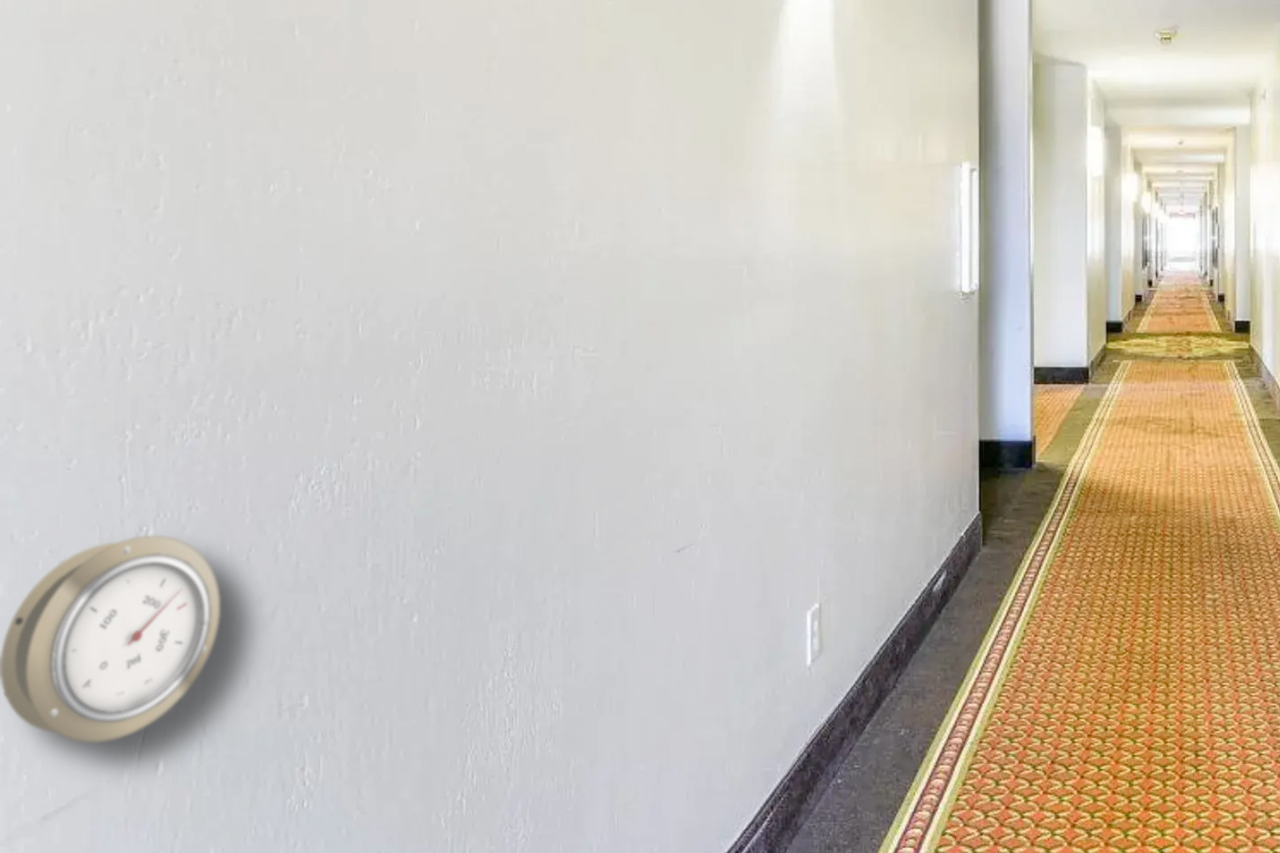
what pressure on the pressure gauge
225 psi
